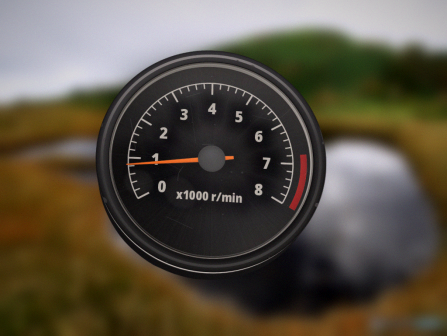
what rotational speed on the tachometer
800 rpm
